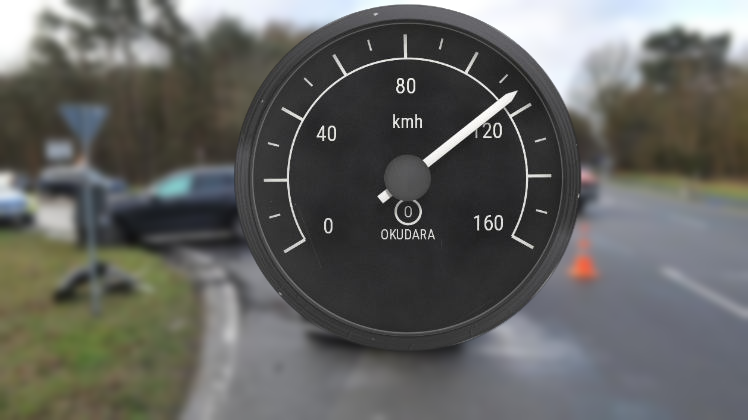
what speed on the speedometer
115 km/h
